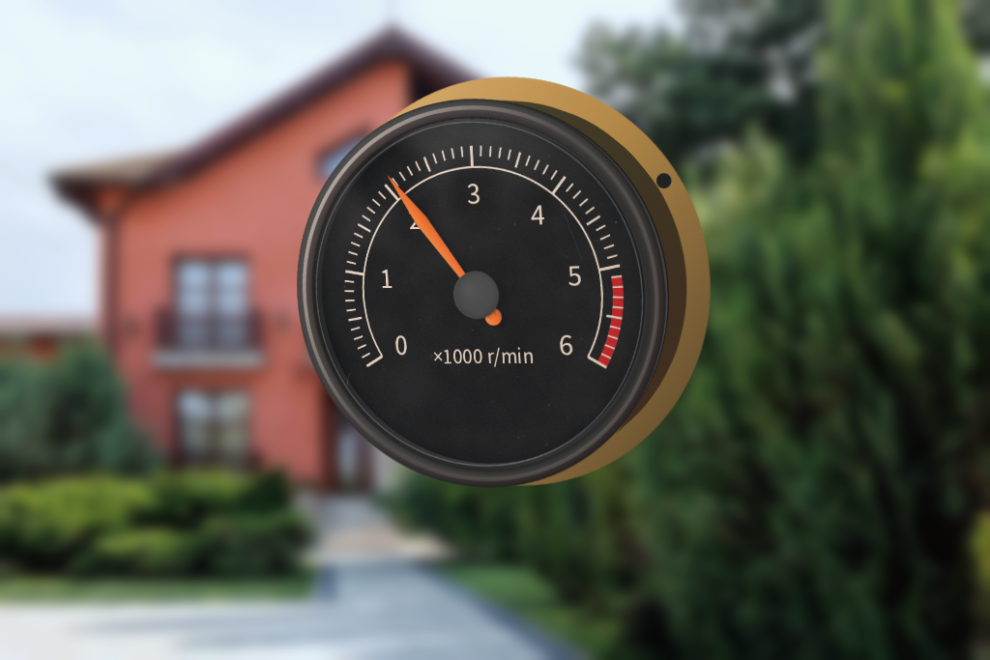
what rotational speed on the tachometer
2100 rpm
